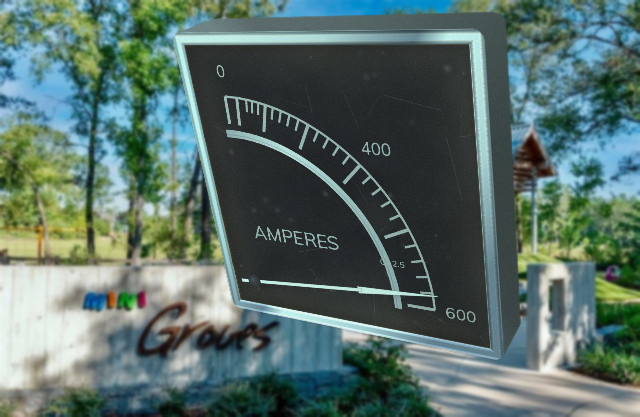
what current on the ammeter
580 A
